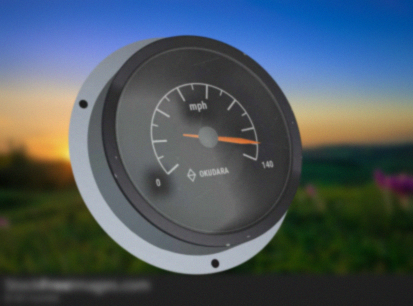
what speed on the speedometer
130 mph
